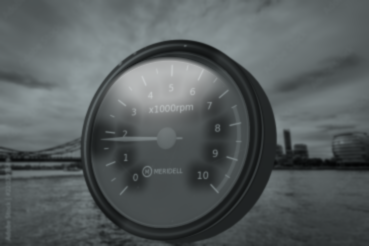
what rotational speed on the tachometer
1750 rpm
